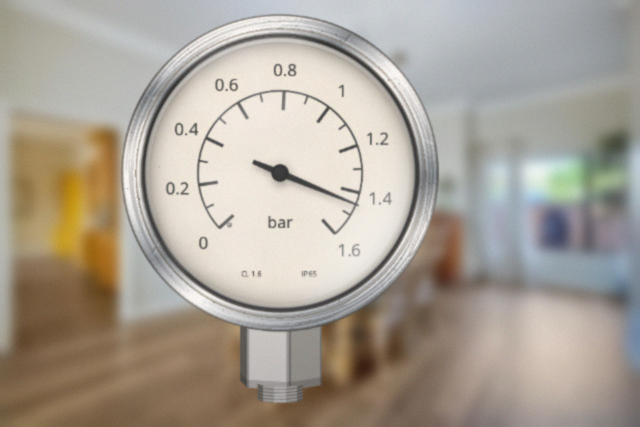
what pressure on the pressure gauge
1.45 bar
